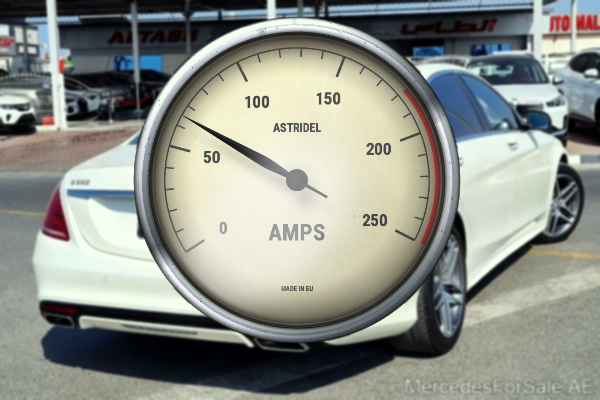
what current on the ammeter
65 A
